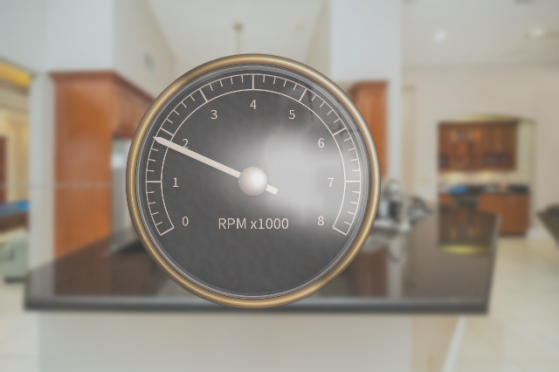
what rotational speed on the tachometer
1800 rpm
